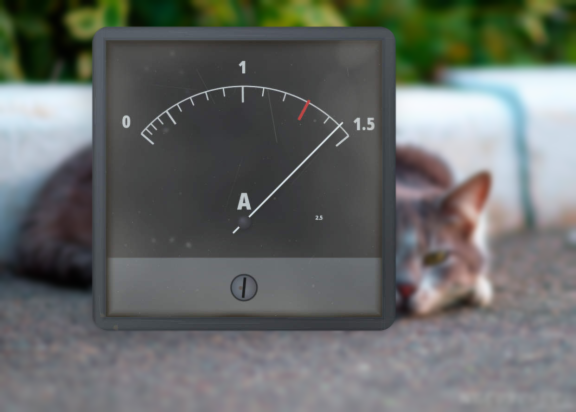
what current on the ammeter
1.45 A
